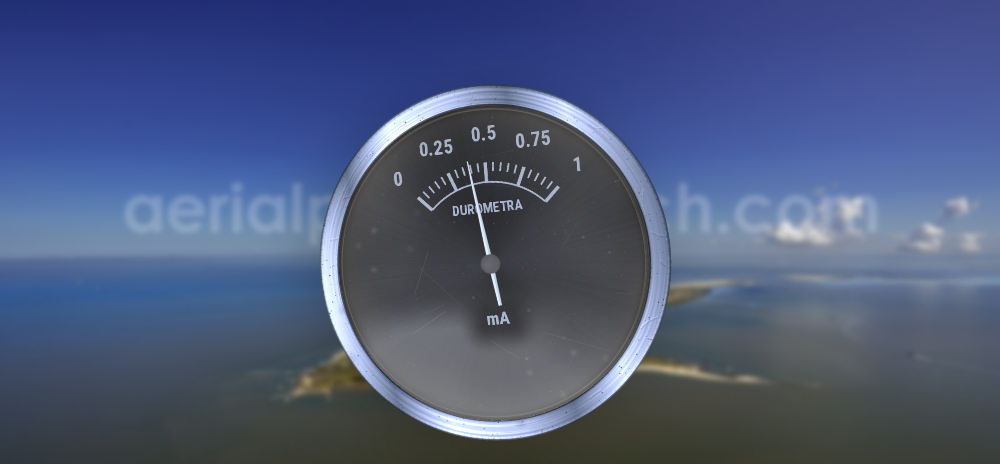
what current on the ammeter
0.4 mA
